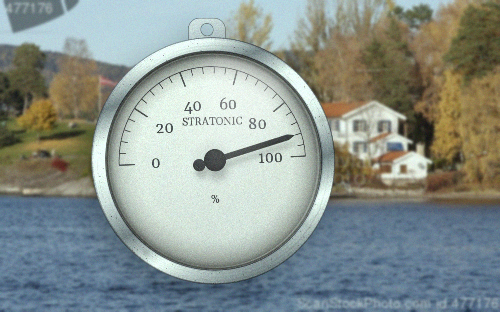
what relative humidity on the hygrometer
92 %
